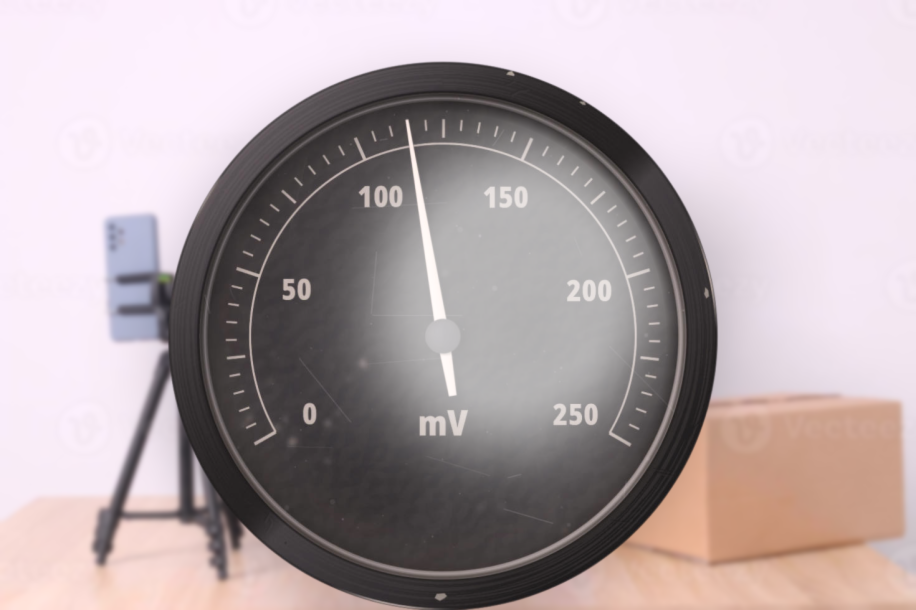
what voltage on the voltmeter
115 mV
